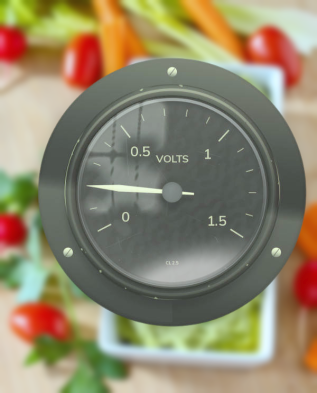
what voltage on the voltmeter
0.2 V
